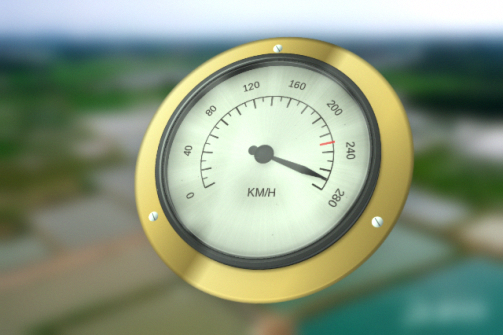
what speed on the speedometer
270 km/h
